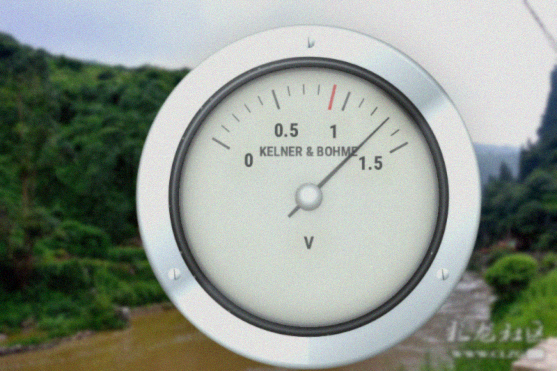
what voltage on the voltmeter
1.3 V
